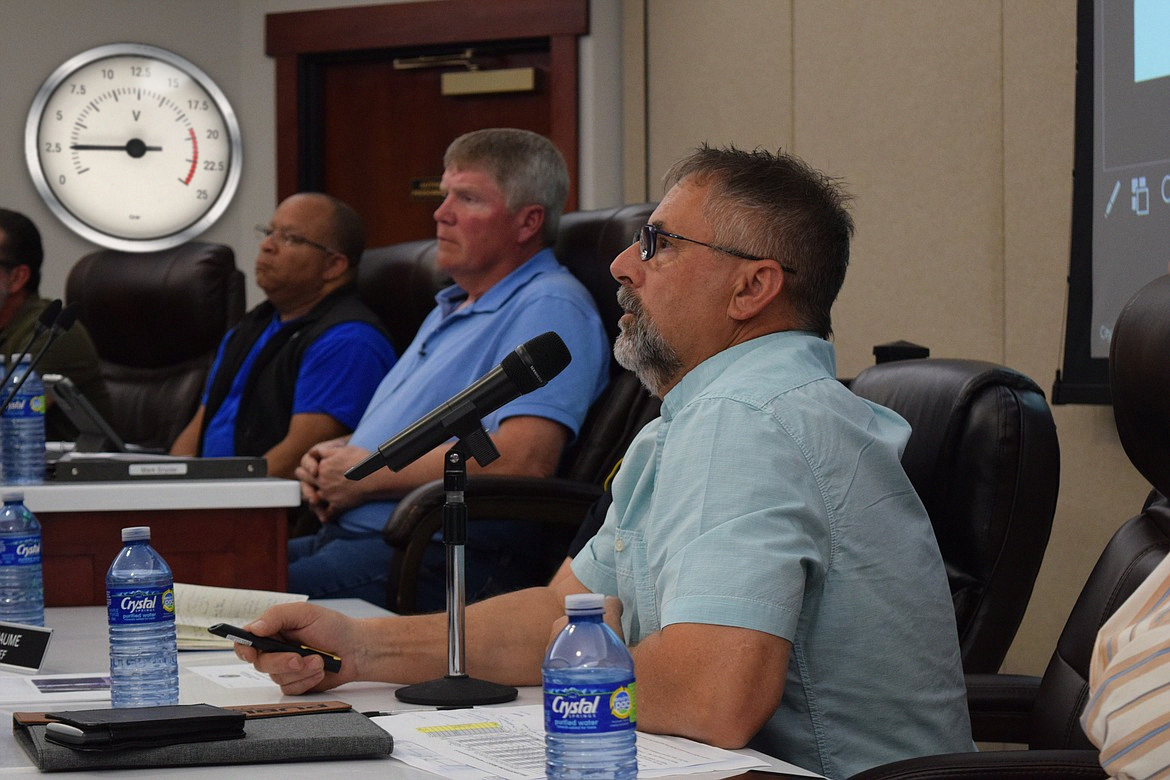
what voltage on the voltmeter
2.5 V
